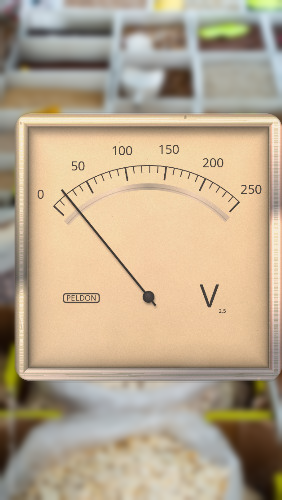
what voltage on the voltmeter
20 V
